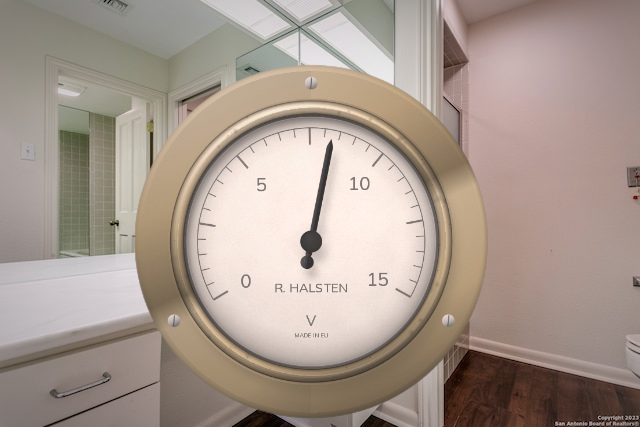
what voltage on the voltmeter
8.25 V
